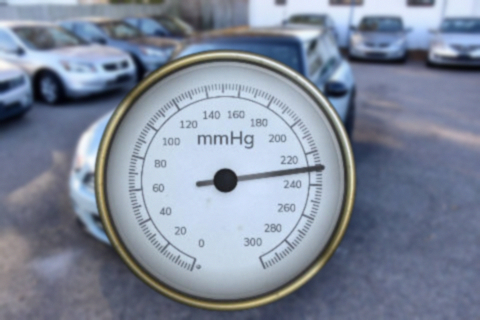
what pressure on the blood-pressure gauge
230 mmHg
